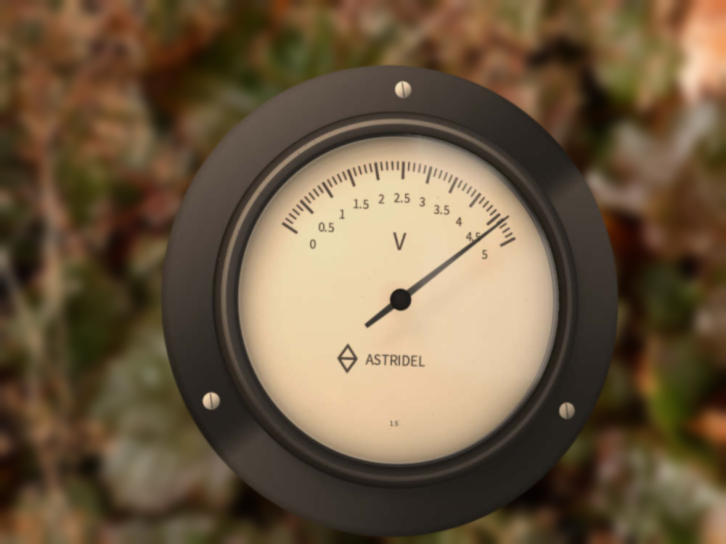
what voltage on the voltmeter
4.6 V
